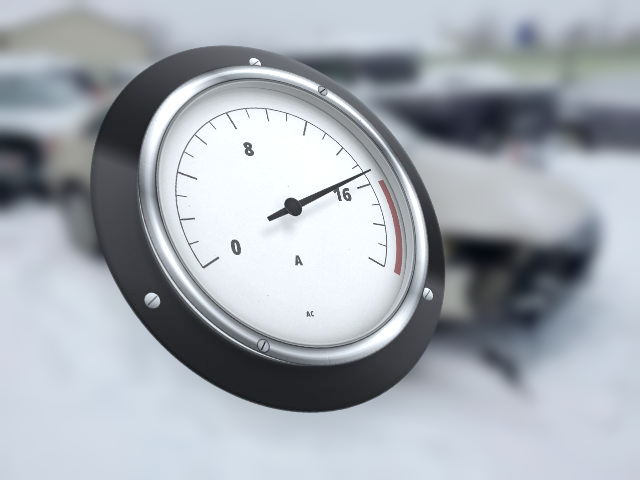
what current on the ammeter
15.5 A
